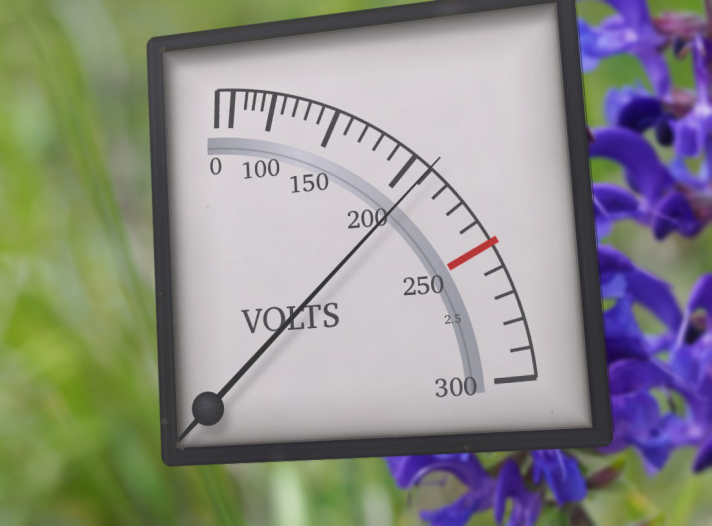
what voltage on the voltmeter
210 V
